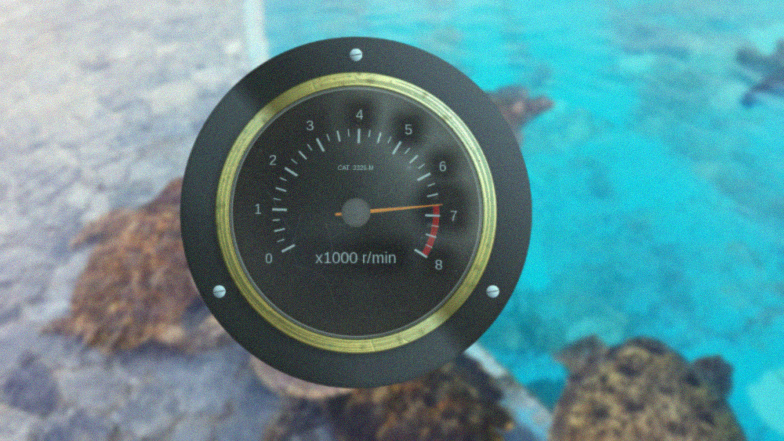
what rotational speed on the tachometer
6750 rpm
